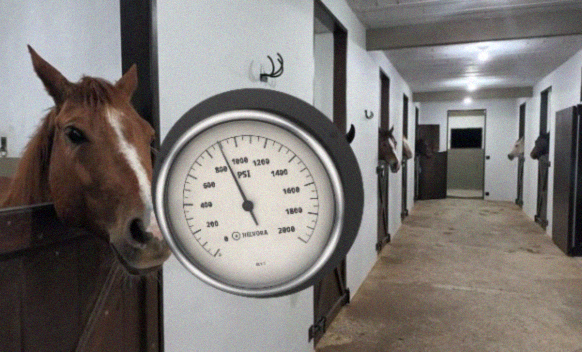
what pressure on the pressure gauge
900 psi
